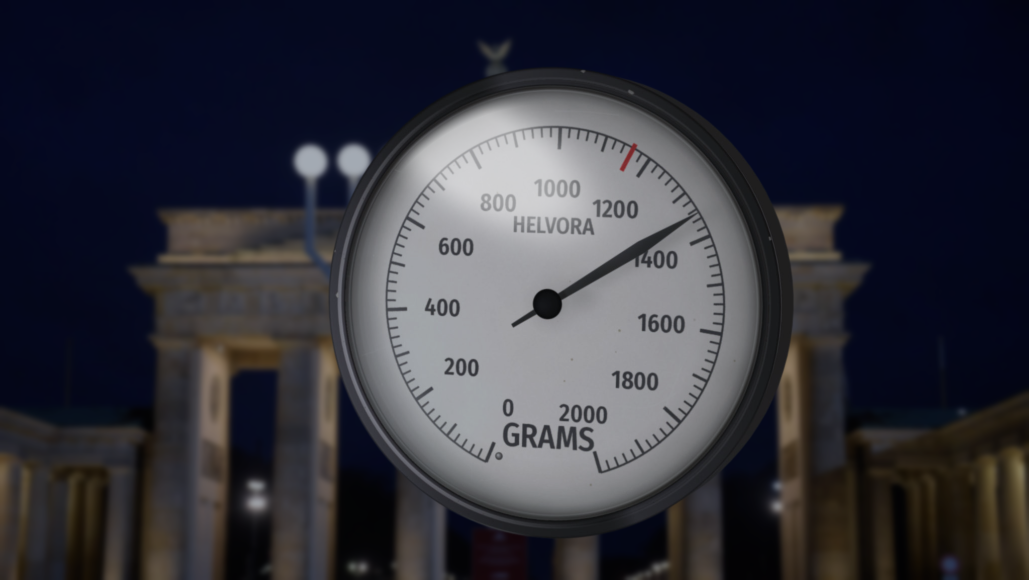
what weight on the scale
1350 g
